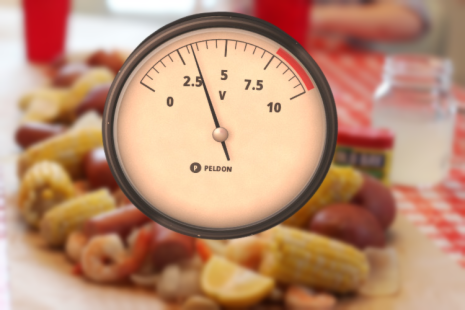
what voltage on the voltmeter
3.25 V
